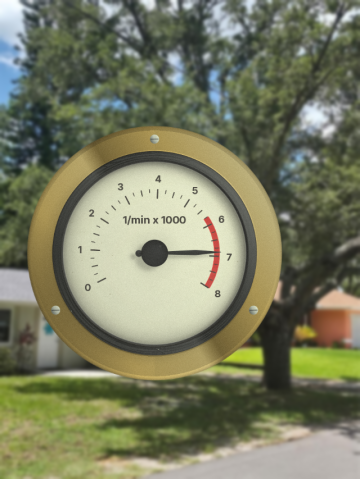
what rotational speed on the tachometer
6875 rpm
